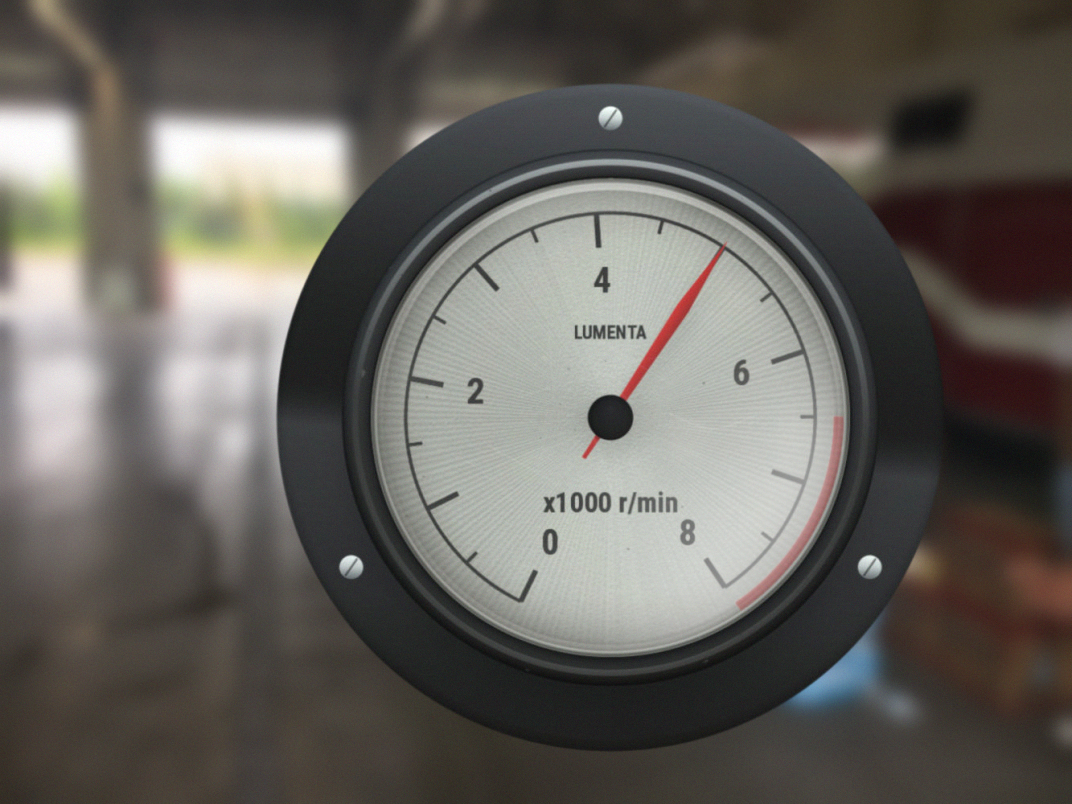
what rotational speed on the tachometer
5000 rpm
